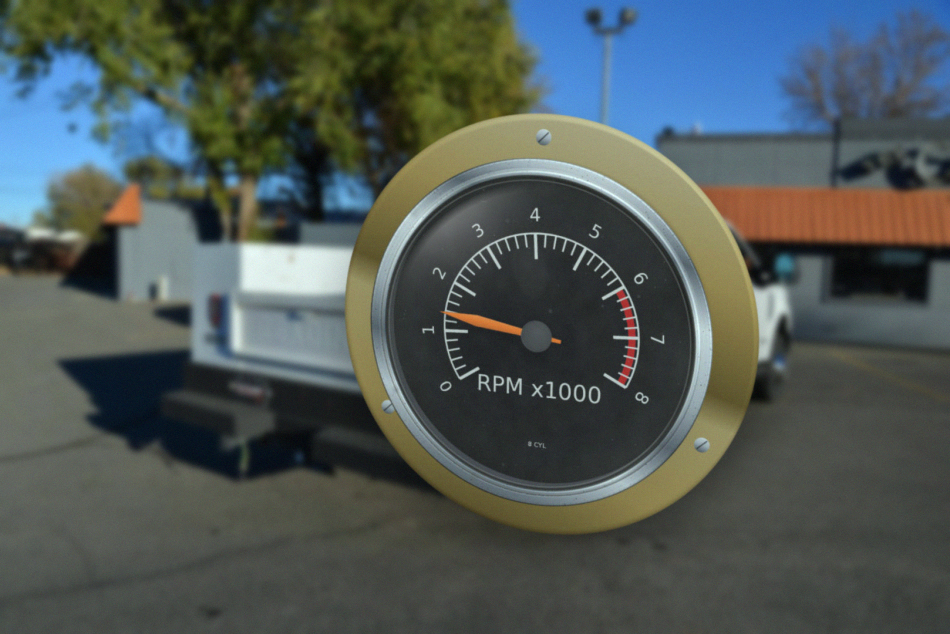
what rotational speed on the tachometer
1400 rpm
